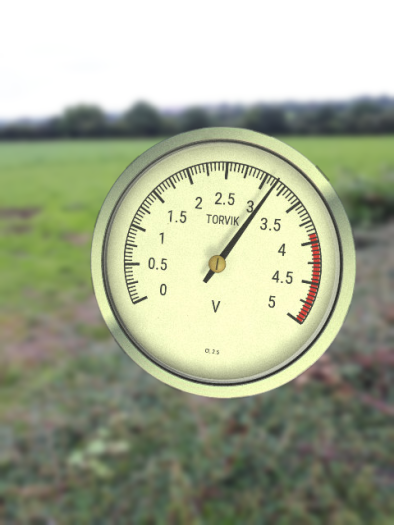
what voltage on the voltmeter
3.15 V
